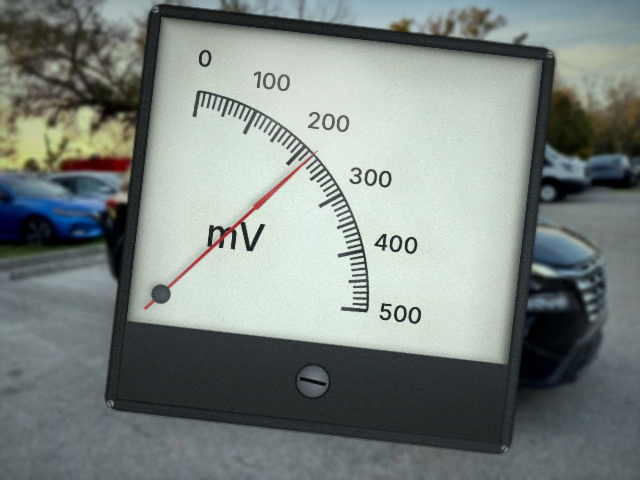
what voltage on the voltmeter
220 mV
